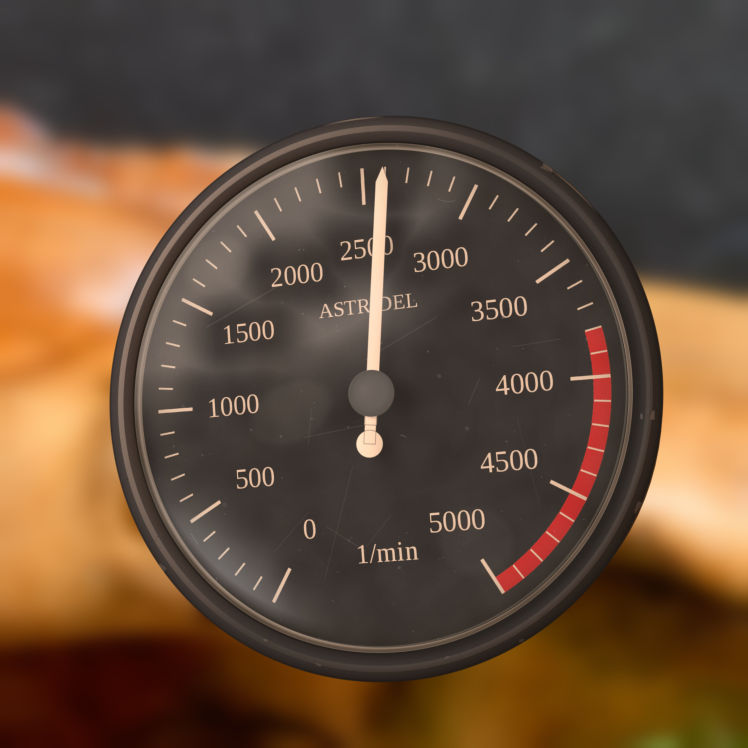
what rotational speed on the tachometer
2600 rpm
